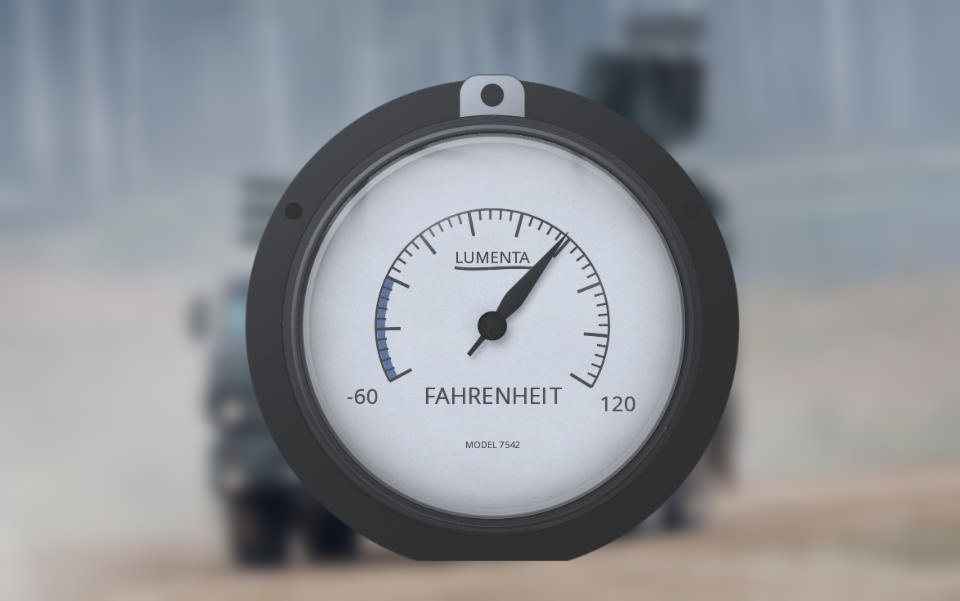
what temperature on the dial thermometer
58 °F
